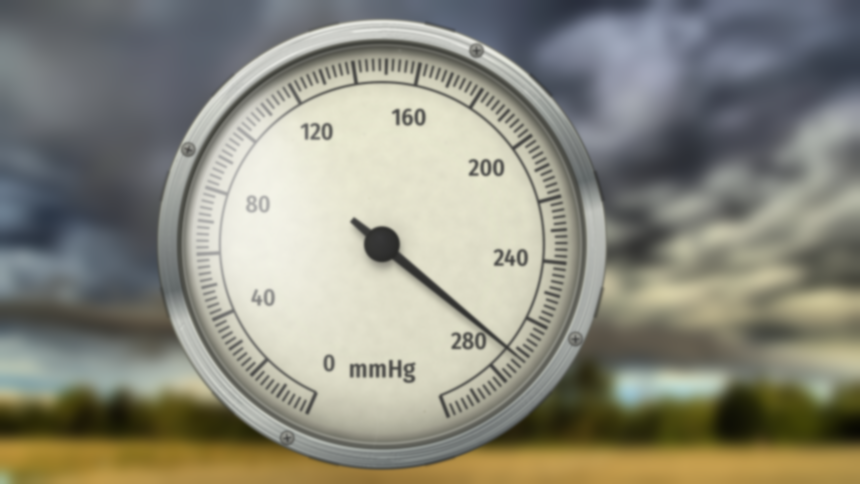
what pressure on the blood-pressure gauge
272 mmHg
